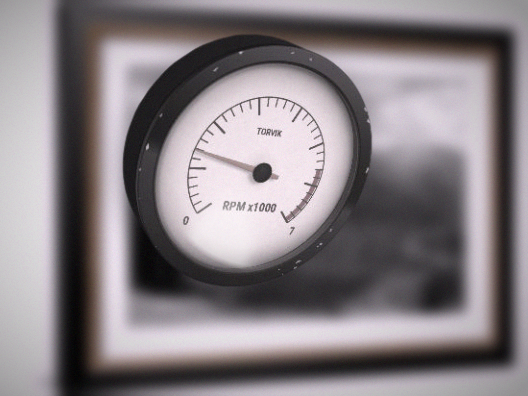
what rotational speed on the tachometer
1400 rpm
